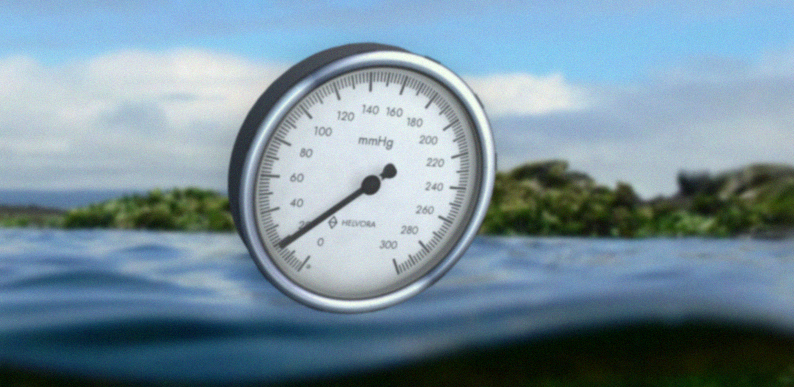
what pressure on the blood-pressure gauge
20 mmHg
